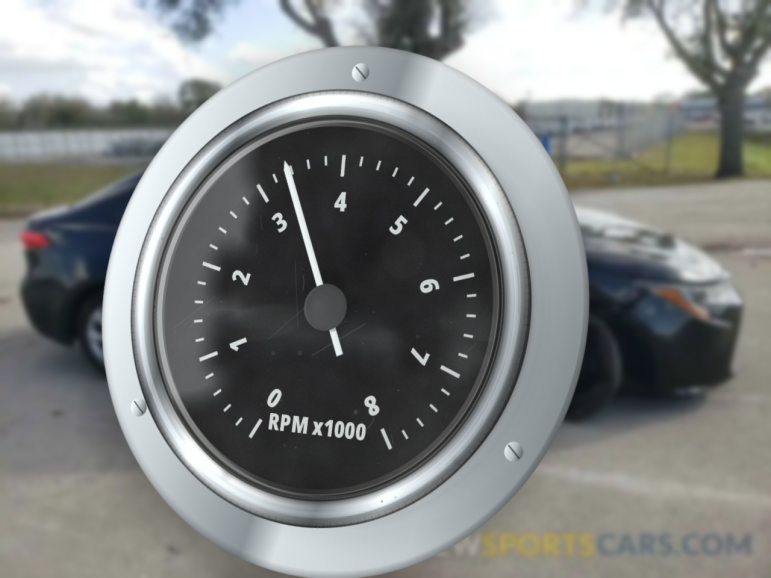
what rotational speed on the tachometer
3400 rpm
